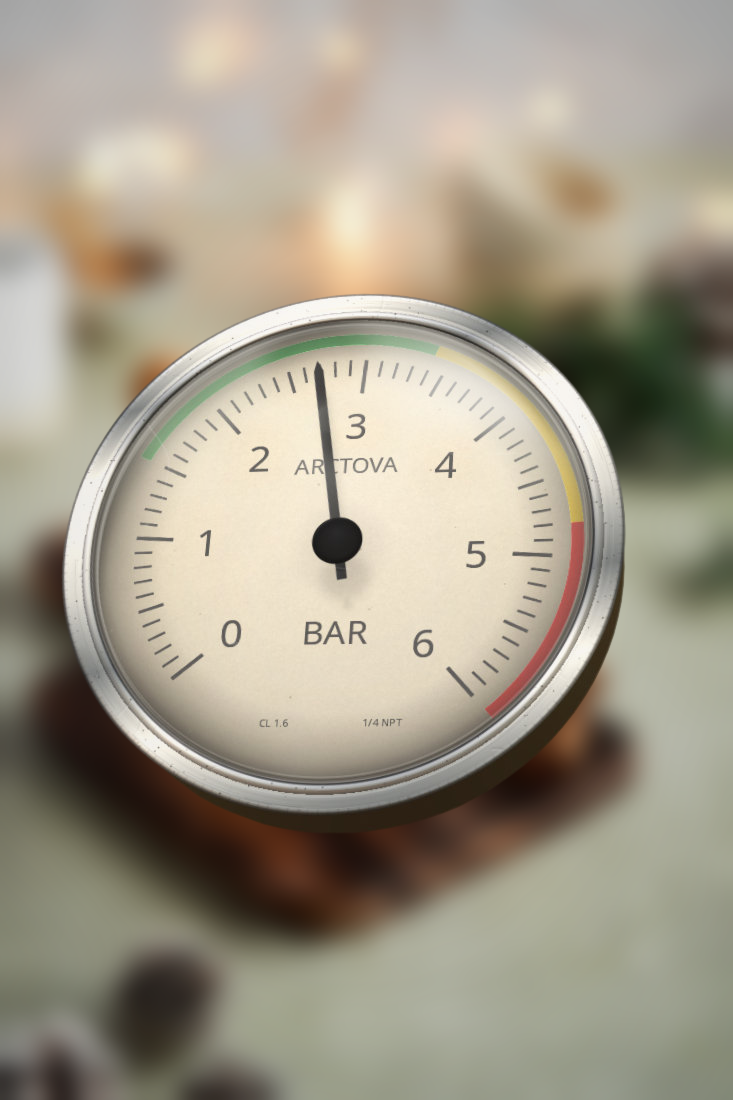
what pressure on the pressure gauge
2.7 bar
